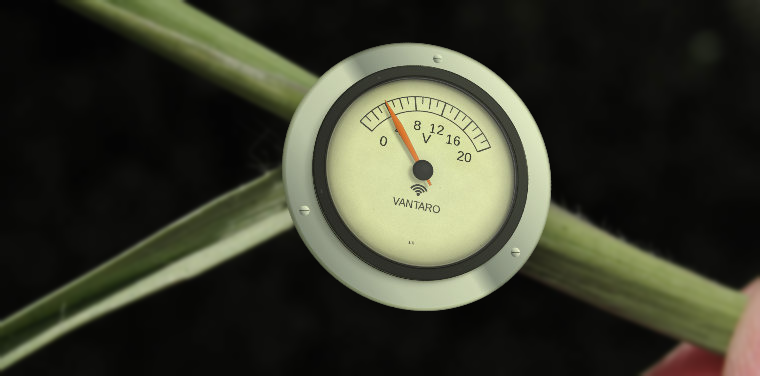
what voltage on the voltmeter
4 V
